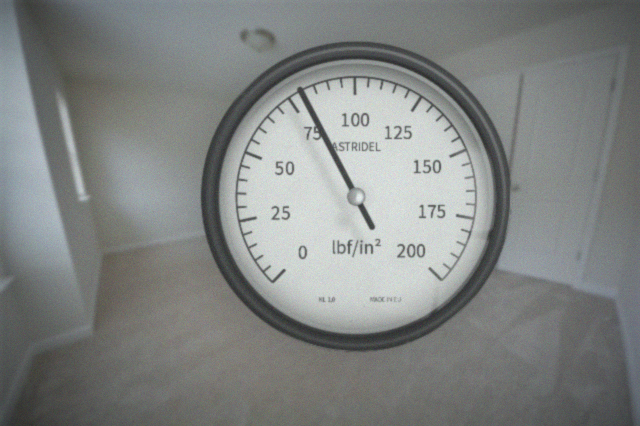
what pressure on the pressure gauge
80 psi
